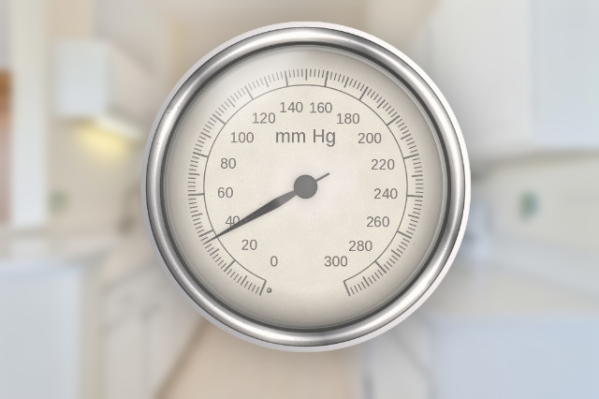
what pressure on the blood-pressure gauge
36 mmHg
